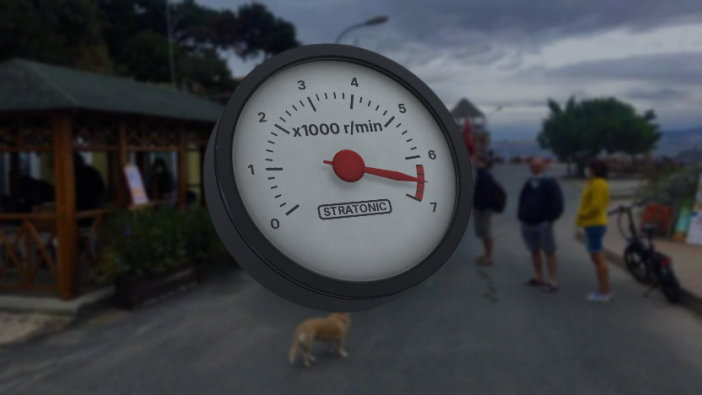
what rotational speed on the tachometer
6600 rpm
